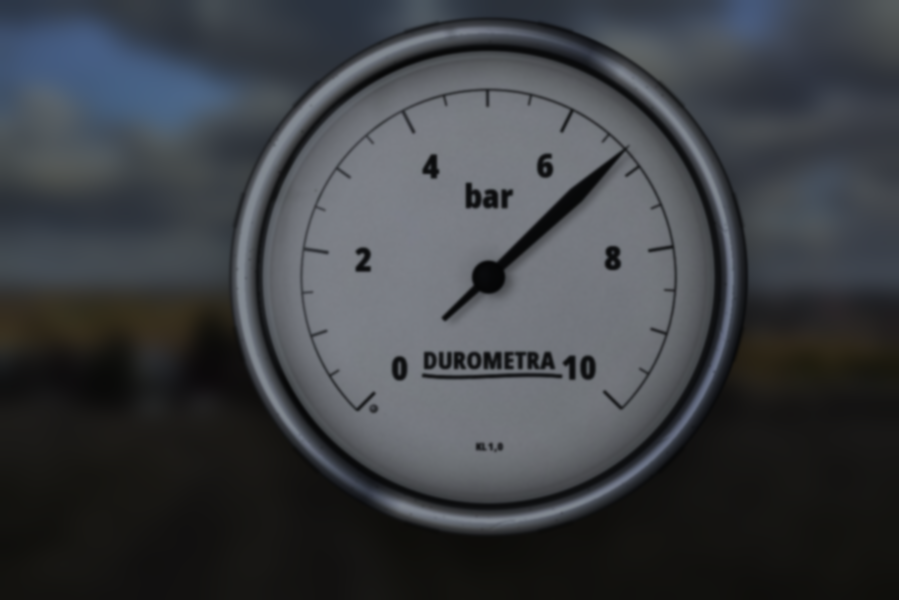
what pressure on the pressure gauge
6.75 bar
